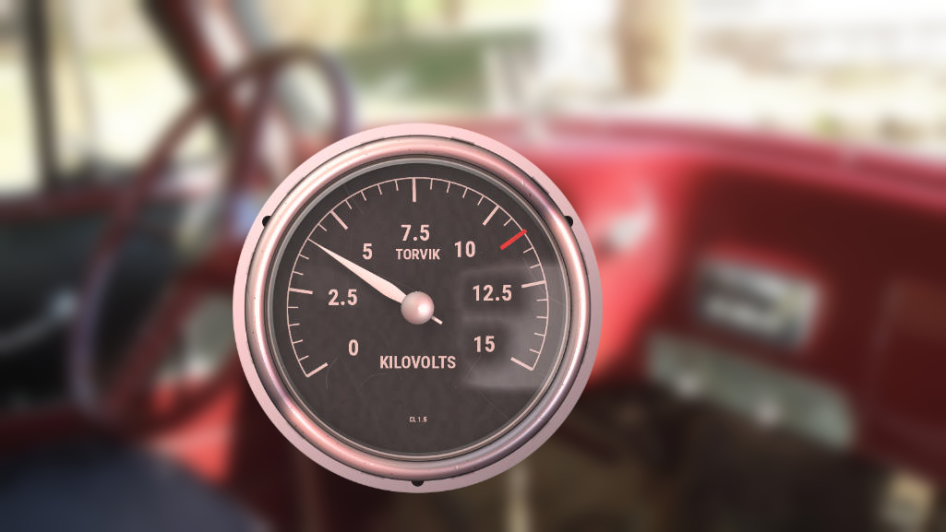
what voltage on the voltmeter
4 kV
